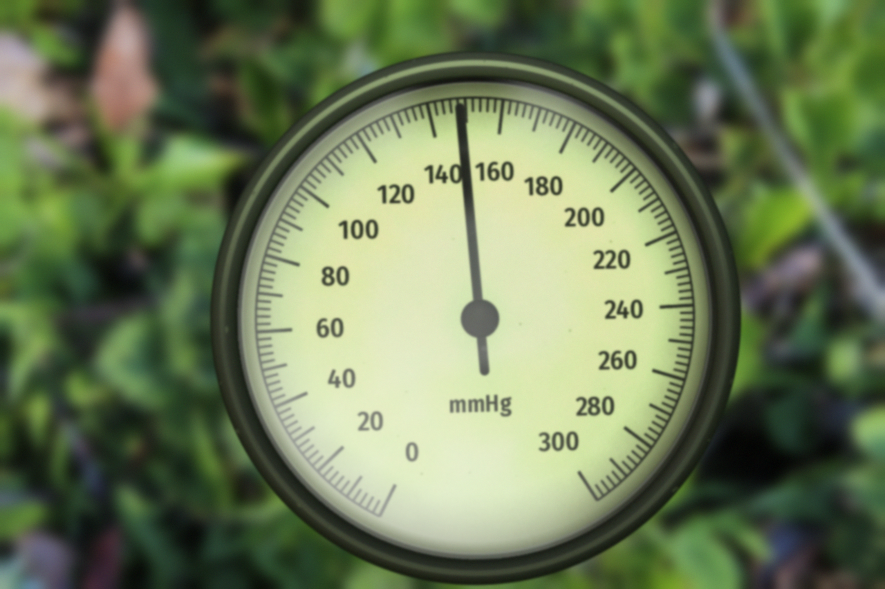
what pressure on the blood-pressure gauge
148 mmHg
